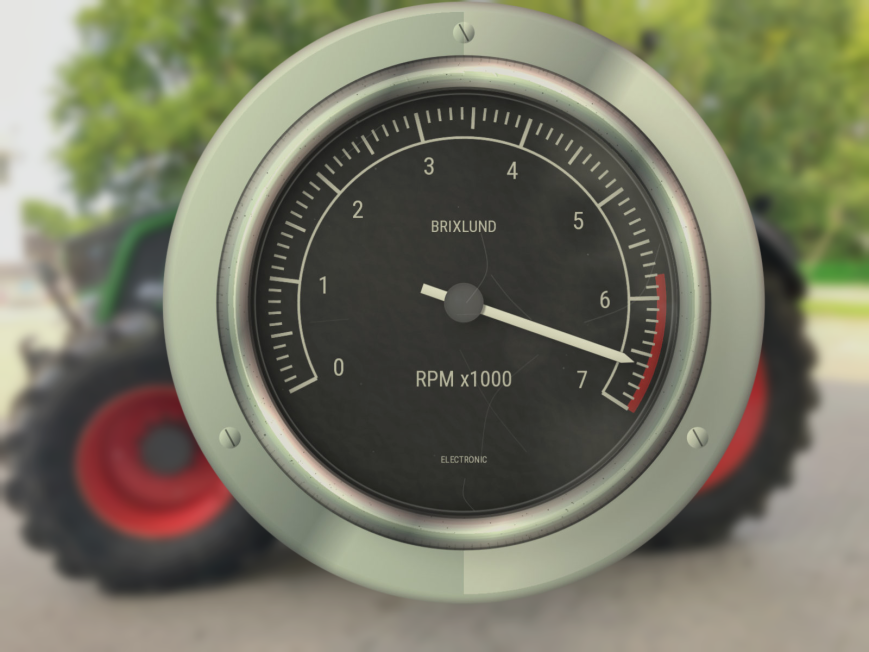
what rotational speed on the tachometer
6600 rpm
